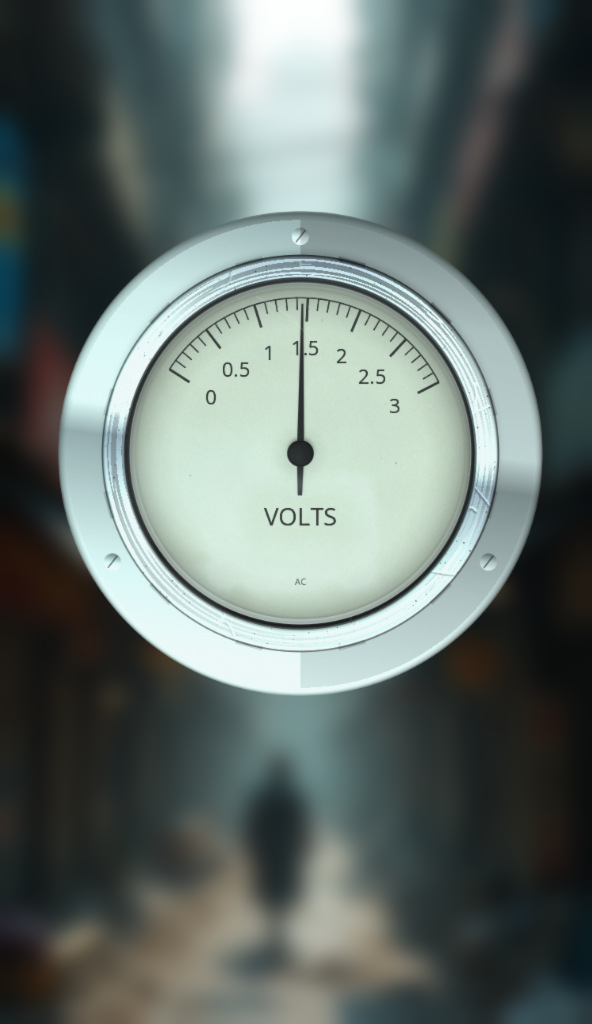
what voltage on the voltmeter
1.45 V
